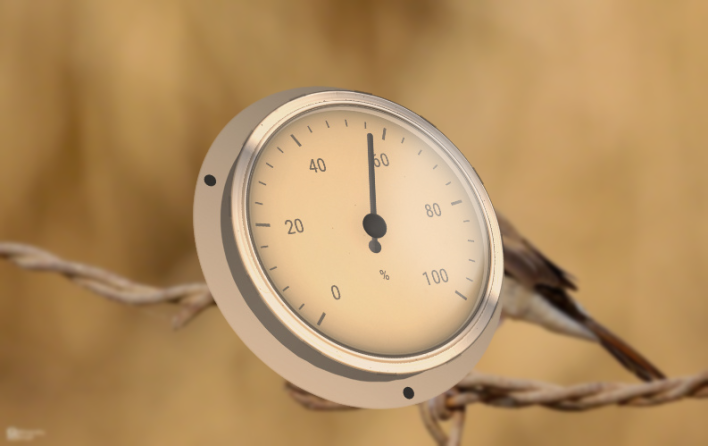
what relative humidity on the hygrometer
56 %
